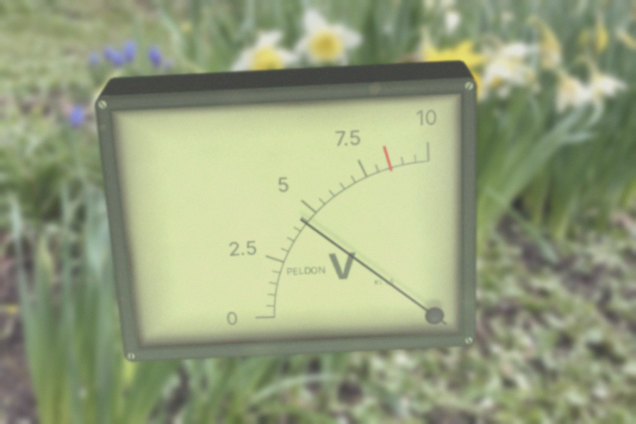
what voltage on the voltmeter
4.5 V
